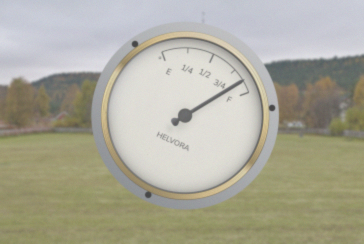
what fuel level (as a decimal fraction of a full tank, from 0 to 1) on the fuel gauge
0.875
